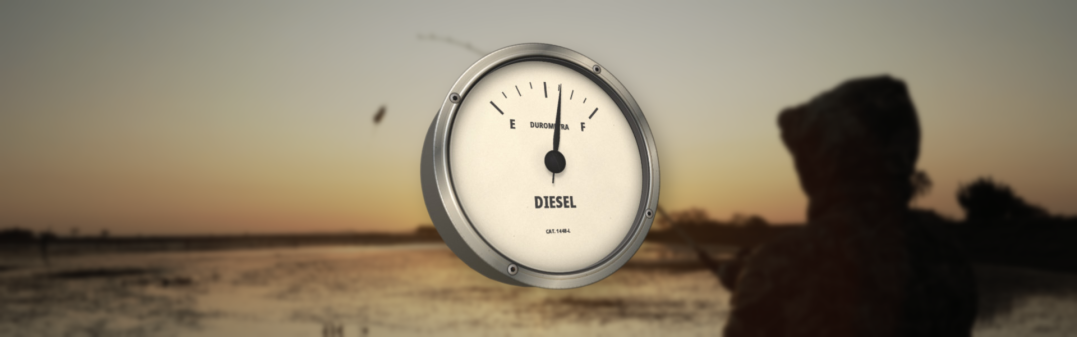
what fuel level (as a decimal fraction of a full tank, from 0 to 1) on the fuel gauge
0.625
